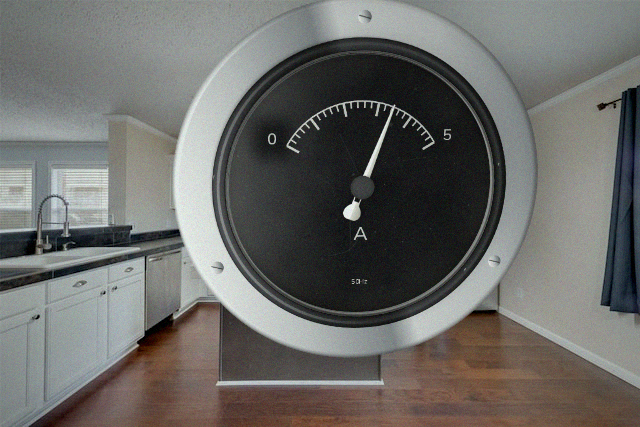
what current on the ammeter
3.4 A
